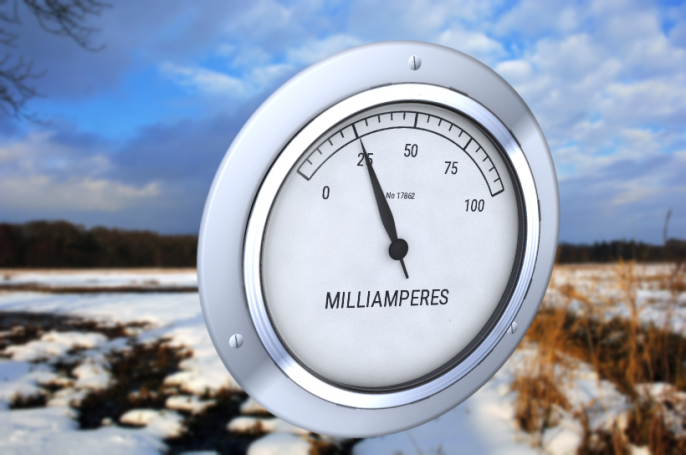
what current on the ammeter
25 mA
